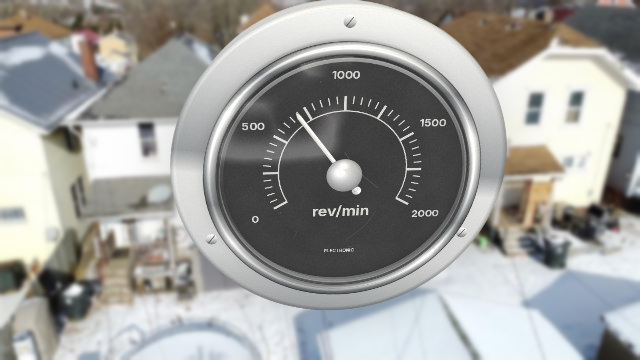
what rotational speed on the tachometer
700 rpm
